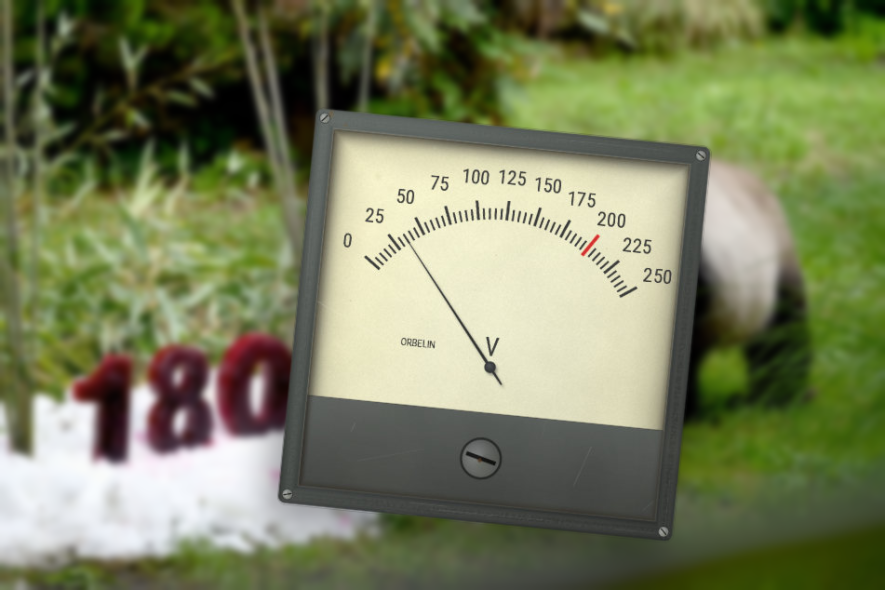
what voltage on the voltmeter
35 V
